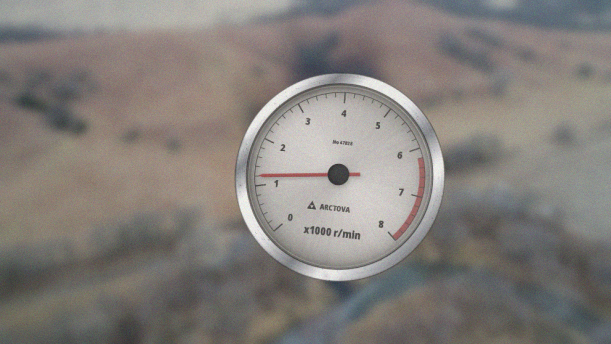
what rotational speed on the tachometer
1200 rpm
